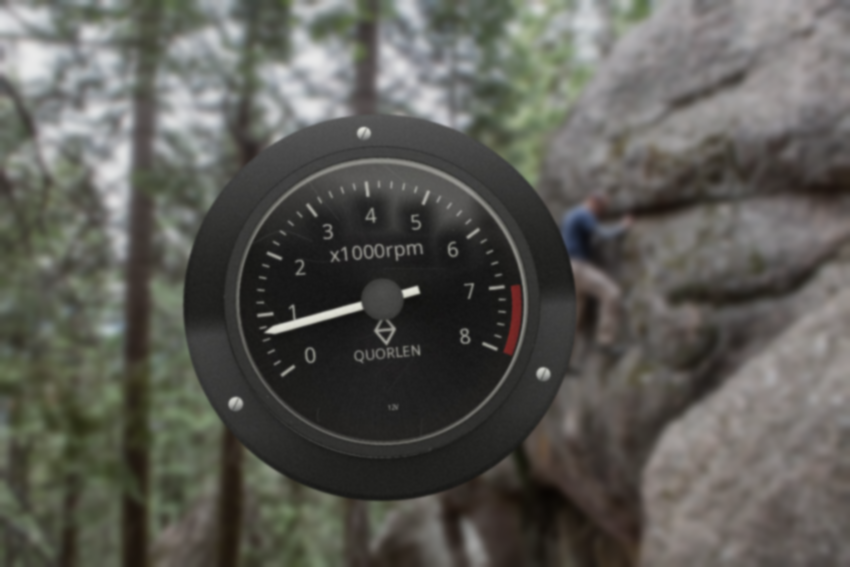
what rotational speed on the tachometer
700 rpm
